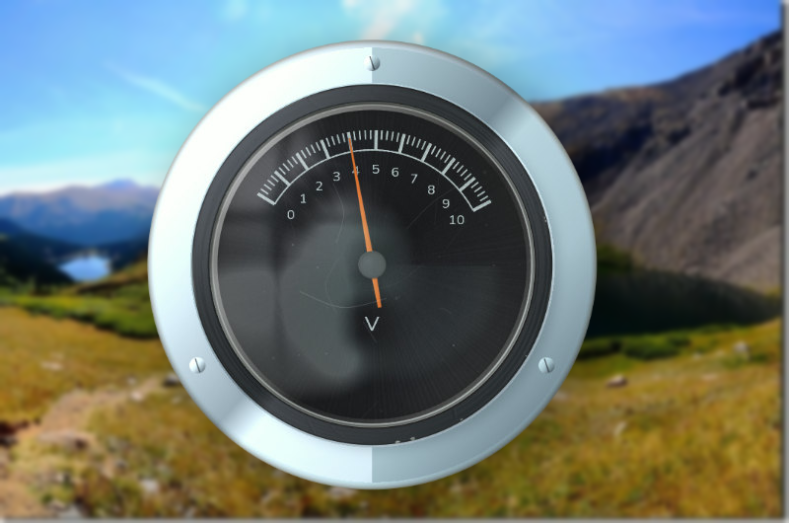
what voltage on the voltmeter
4 V
